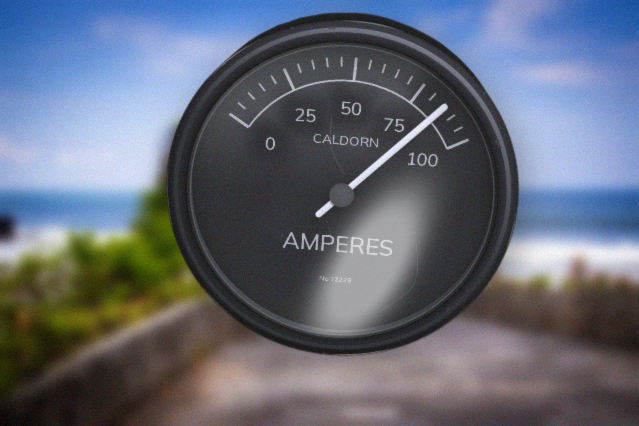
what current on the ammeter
85 A
